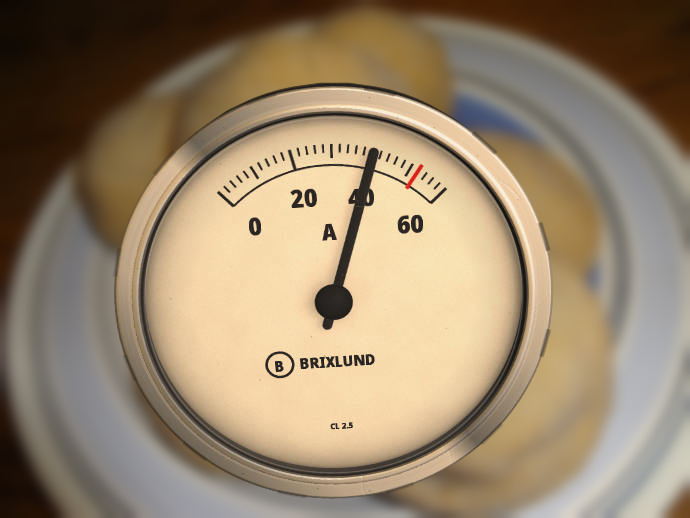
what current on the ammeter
40 A
